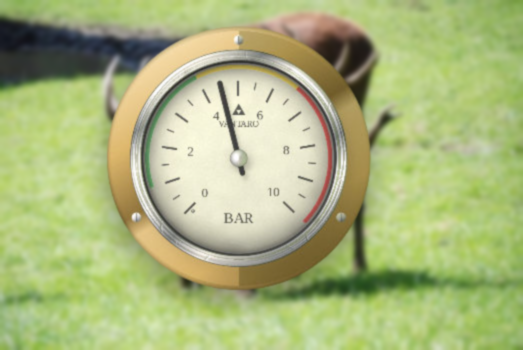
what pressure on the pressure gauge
4.5 bar
